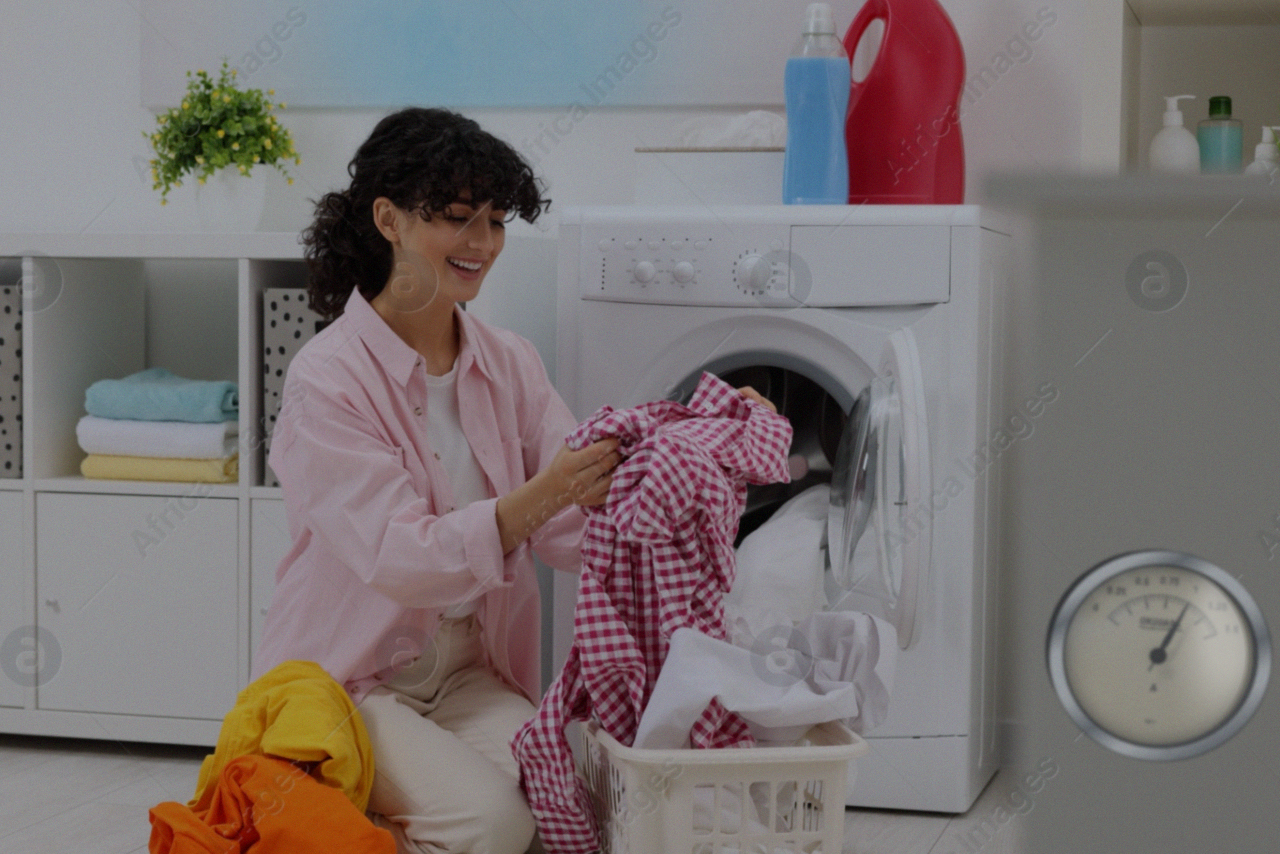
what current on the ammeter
1 A
